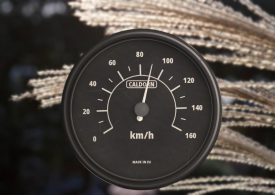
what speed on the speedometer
90 km/h
